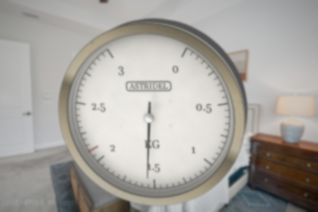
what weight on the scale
1.55 kg
